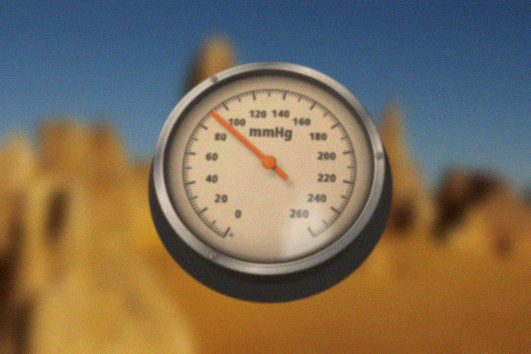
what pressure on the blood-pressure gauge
90 mmHg
